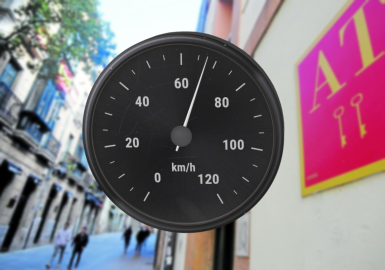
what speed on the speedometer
67.5 km/h
